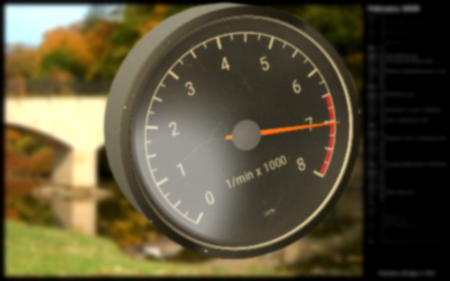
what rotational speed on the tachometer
7000 rpm
